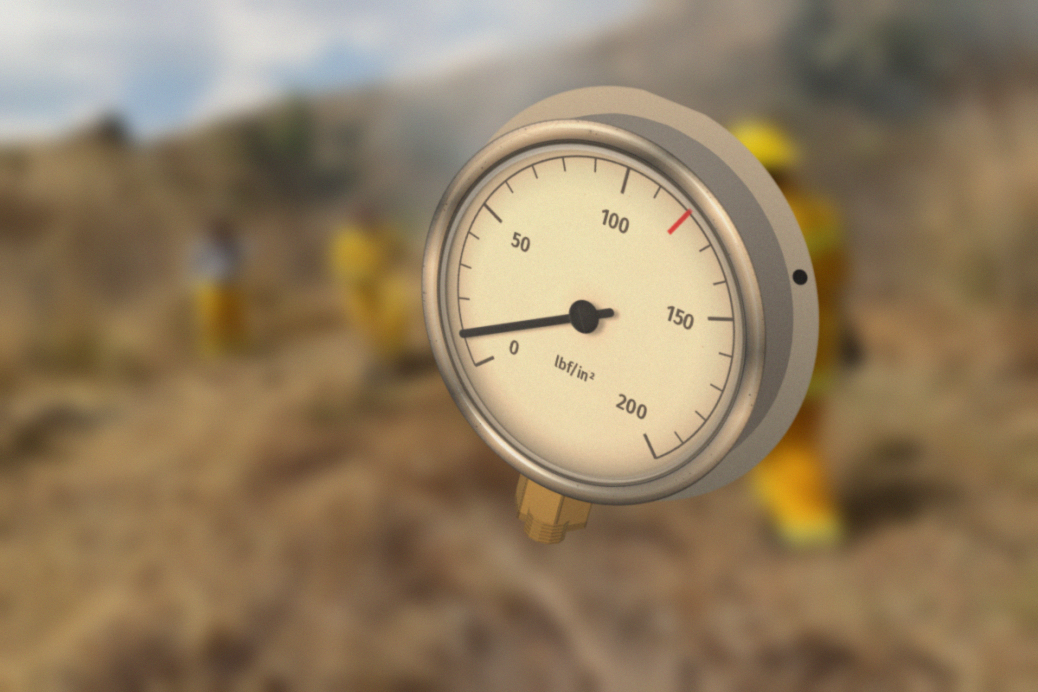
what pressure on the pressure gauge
10 psi
